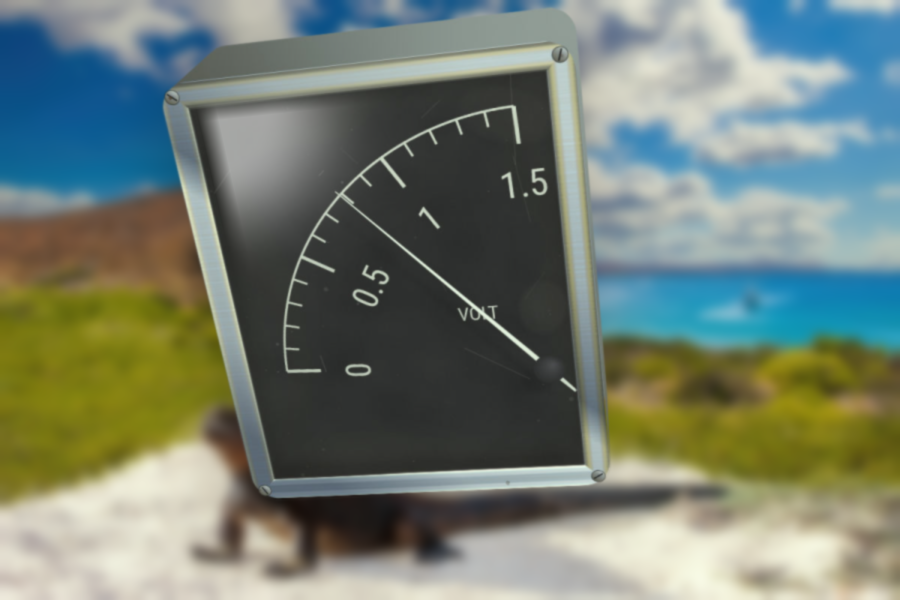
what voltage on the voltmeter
0.8 V
